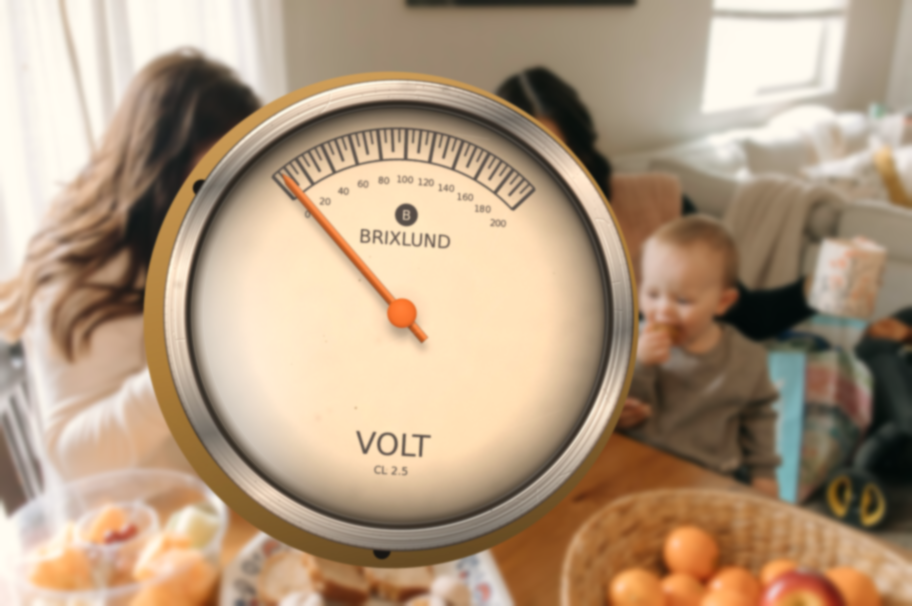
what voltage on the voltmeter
5 V
